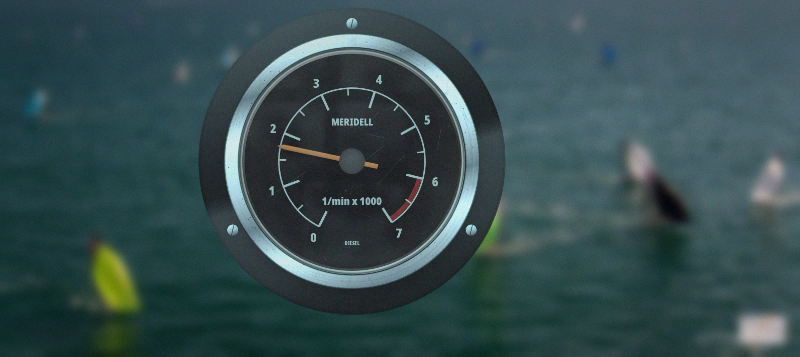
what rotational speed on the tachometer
1750 rpm
